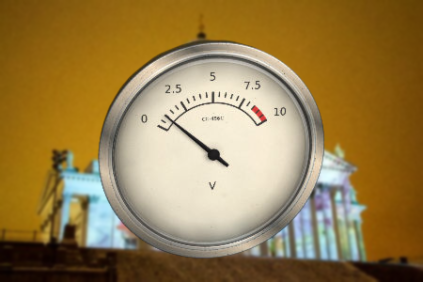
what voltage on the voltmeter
1 V
